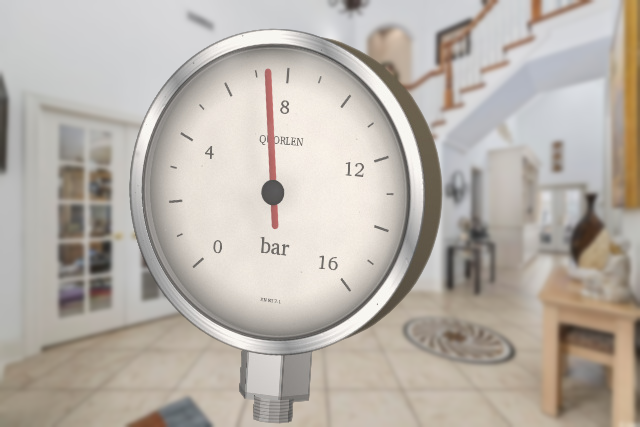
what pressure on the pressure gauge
7.5 bar
